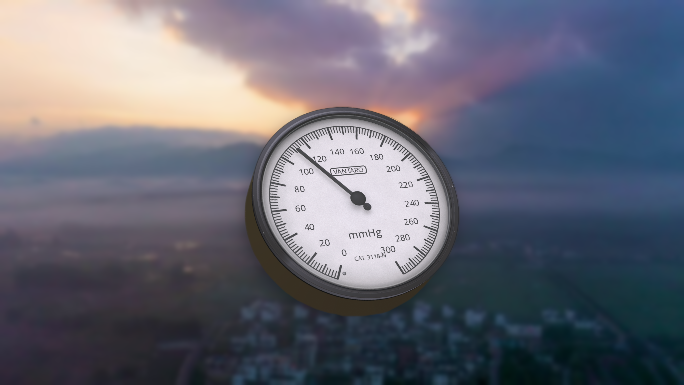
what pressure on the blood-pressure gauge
110 mmHg
